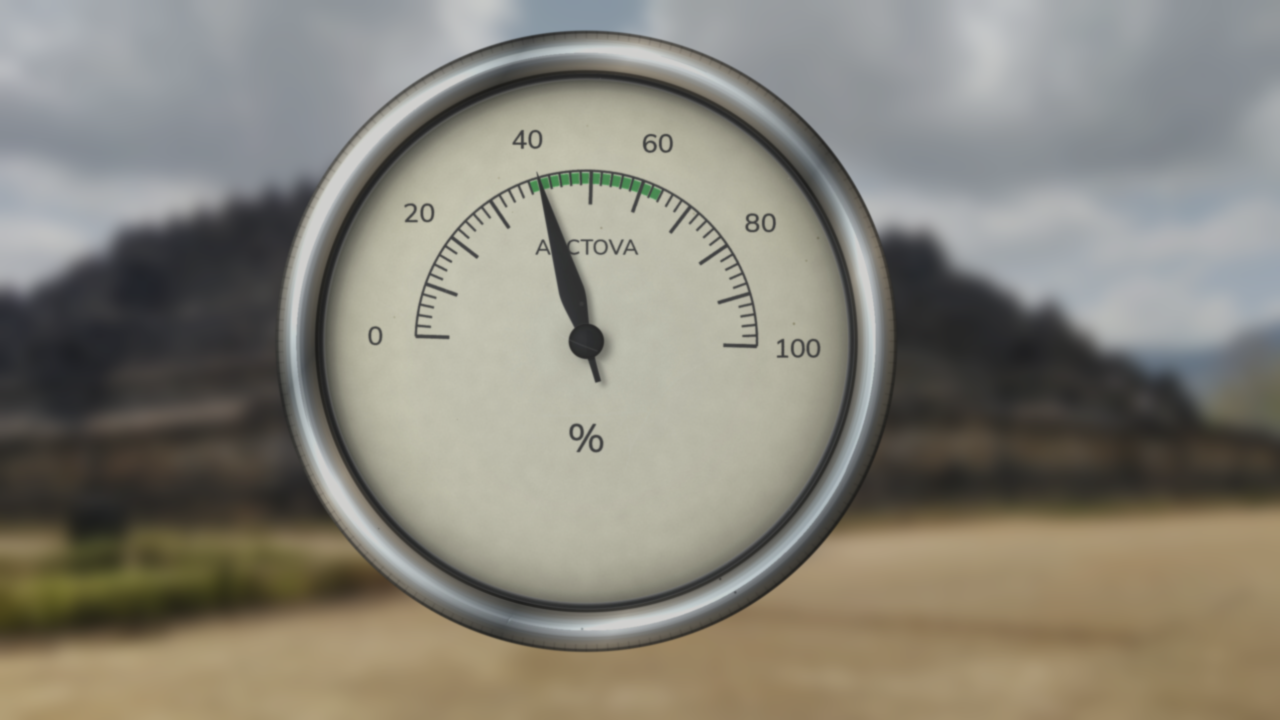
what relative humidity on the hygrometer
40 %
